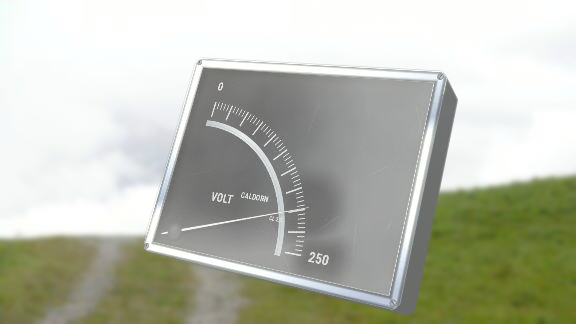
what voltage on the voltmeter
200 V
